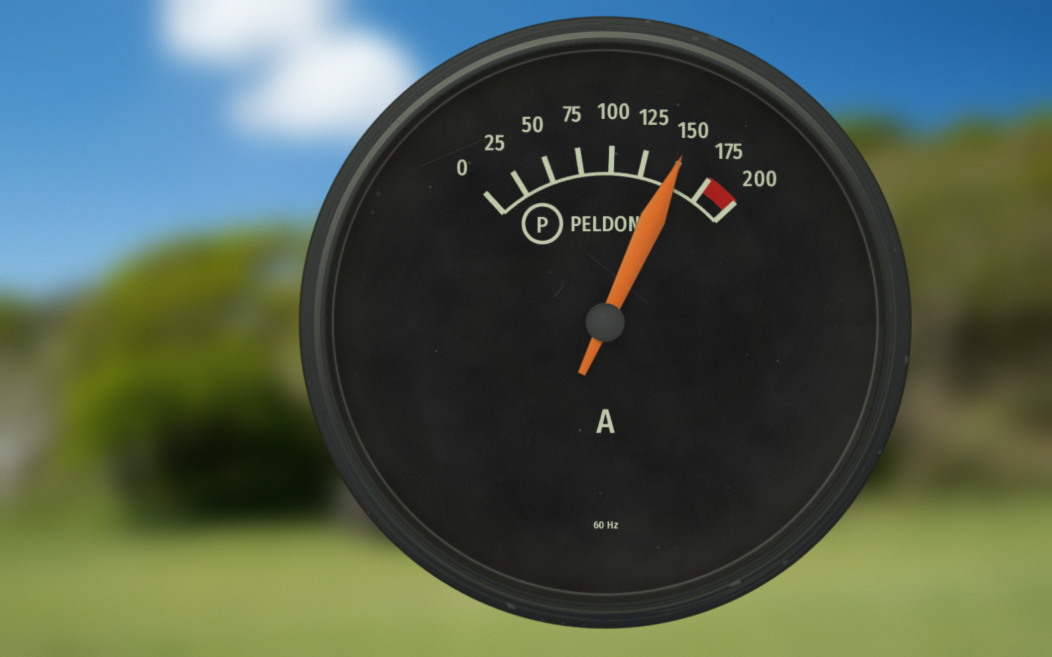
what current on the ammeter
150 A
